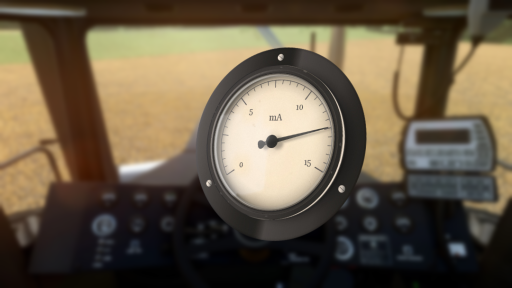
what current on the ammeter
12.5 mA
